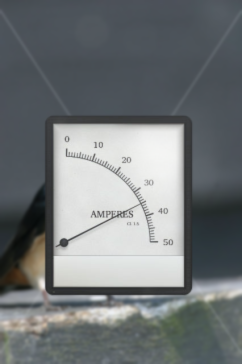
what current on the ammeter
35 A
